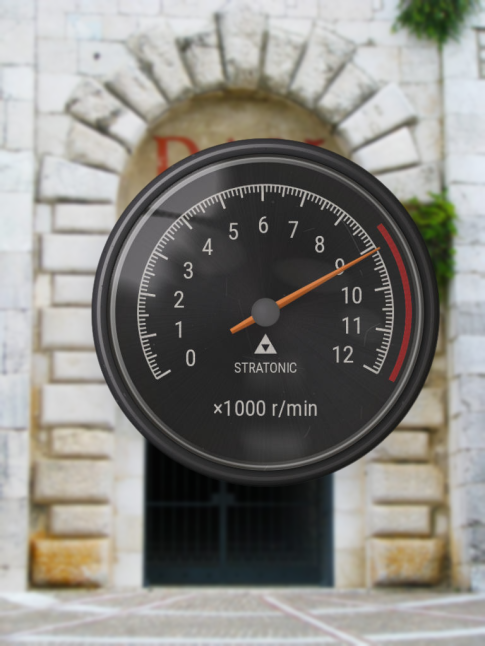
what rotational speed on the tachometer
9100 rpm
